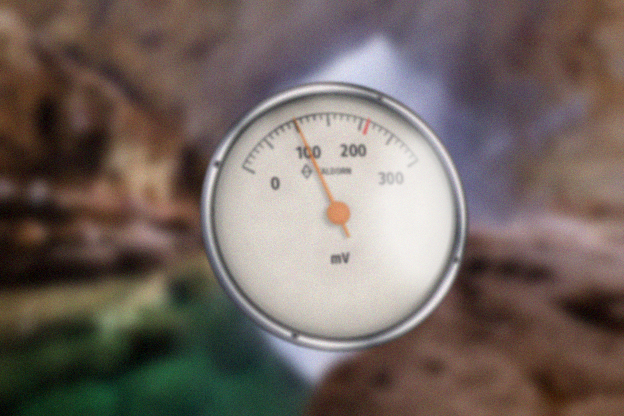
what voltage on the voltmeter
100 mV
